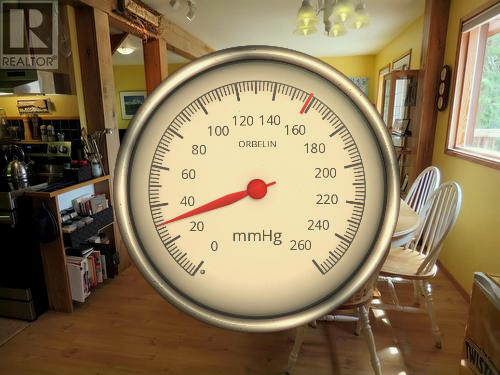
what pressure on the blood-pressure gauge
30 mmHg
